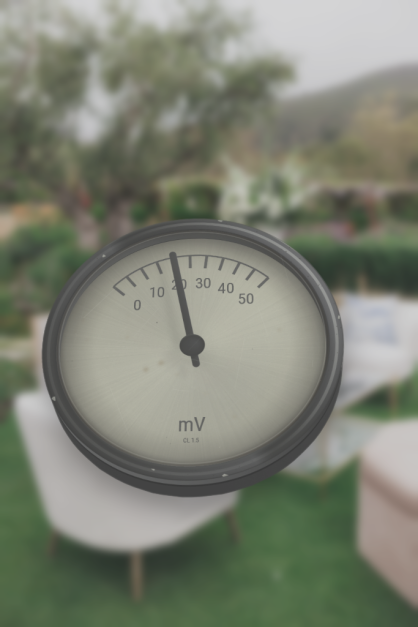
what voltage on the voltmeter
20 mV
